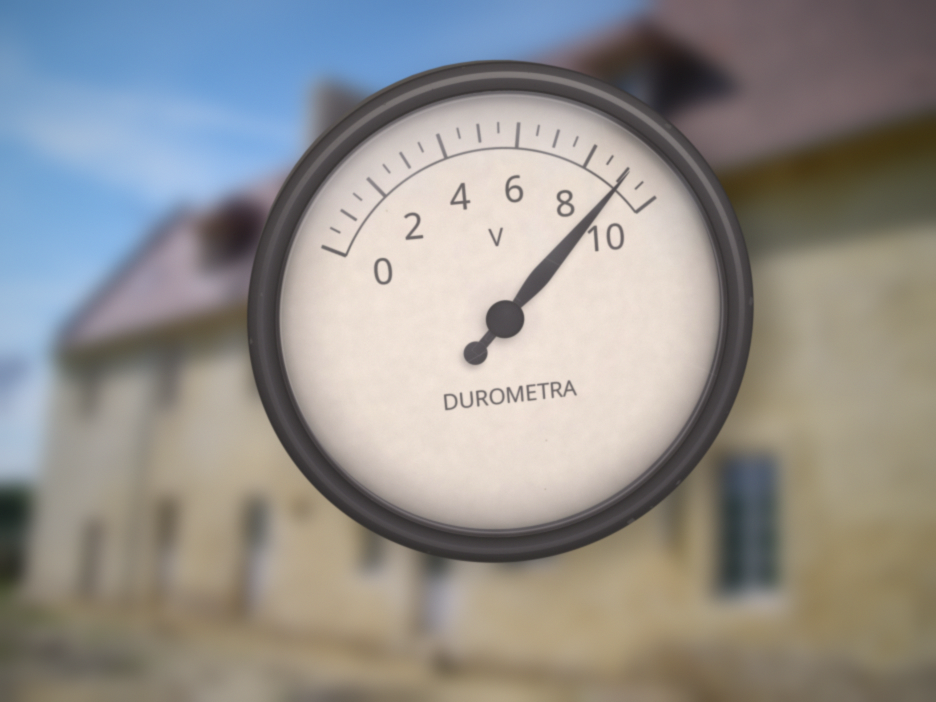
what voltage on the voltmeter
9 V
